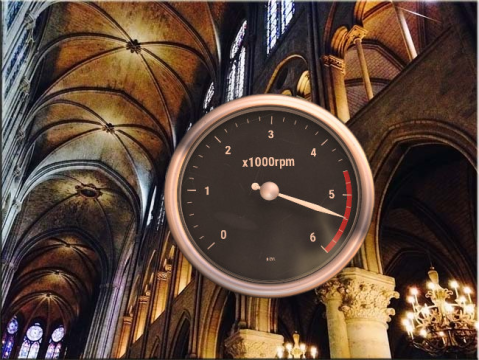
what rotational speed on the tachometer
5400 rpm
